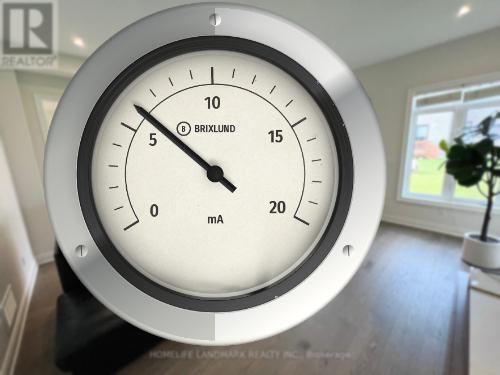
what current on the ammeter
6 mA
